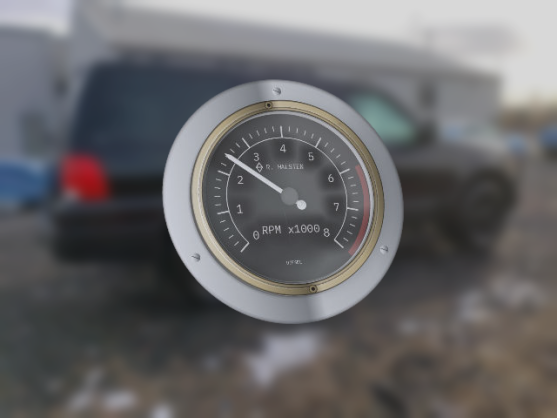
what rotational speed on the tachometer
2400 rpm
